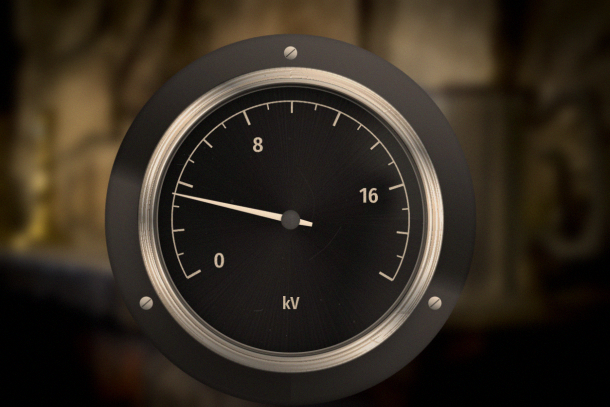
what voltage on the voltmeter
3.5 kV
